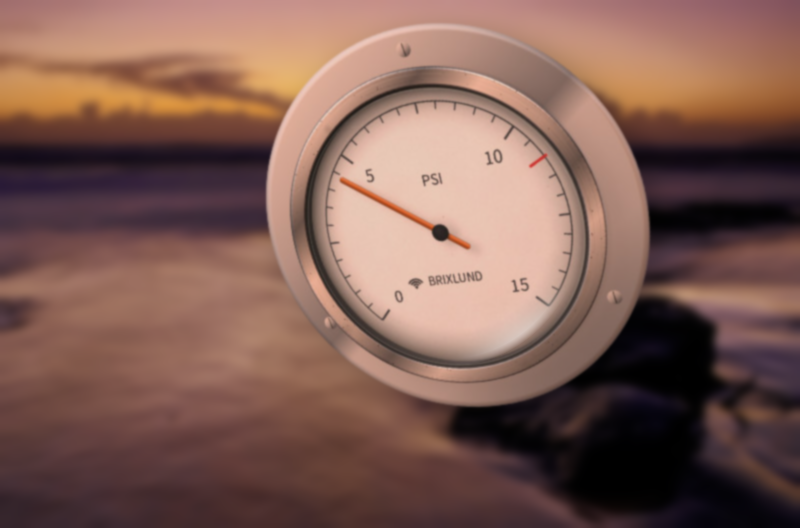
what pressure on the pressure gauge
4.5 psi
